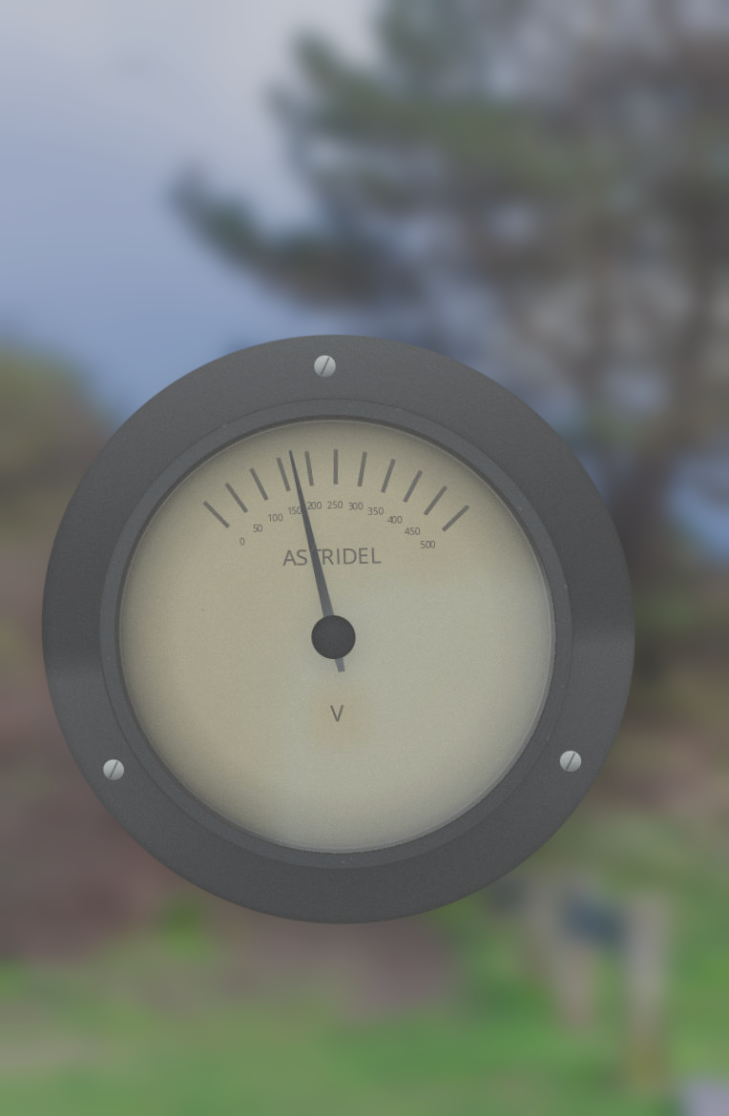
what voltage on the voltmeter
175 V
